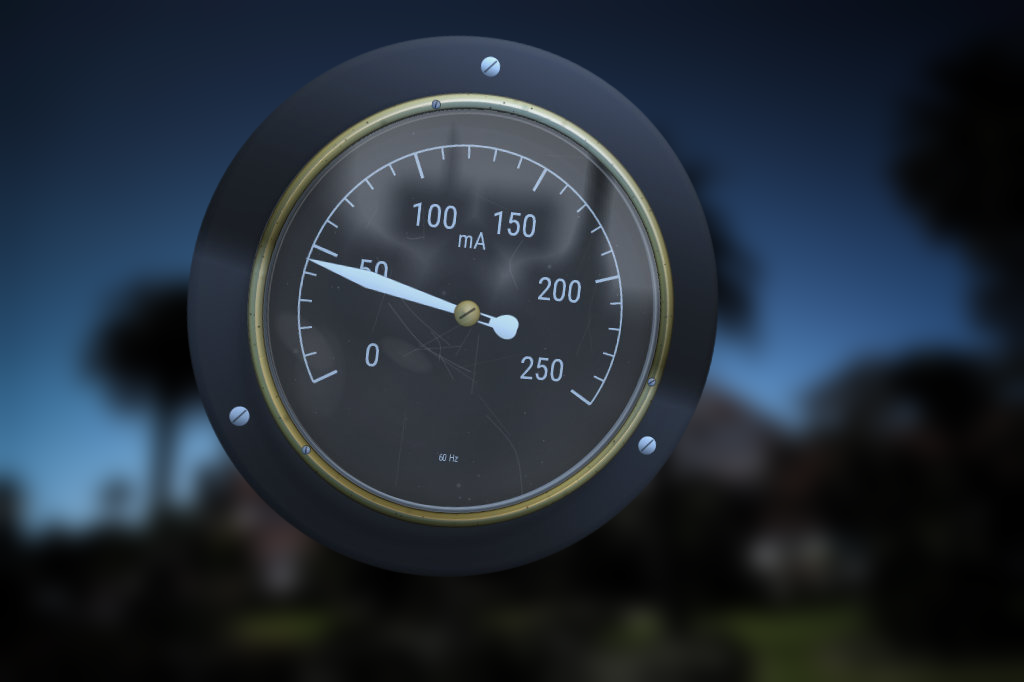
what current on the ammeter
45 mA
